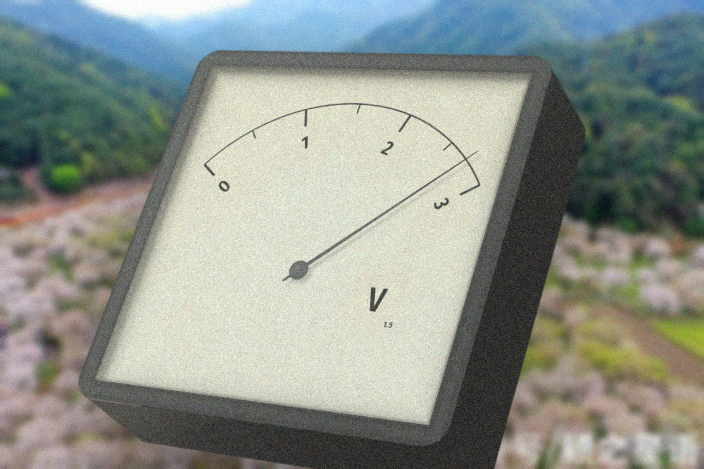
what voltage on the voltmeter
2.75 V
